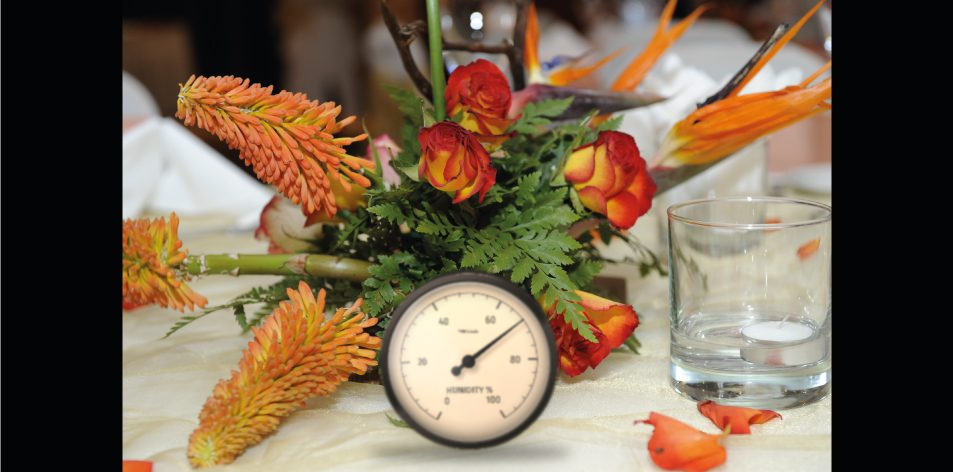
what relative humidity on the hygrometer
68 %
